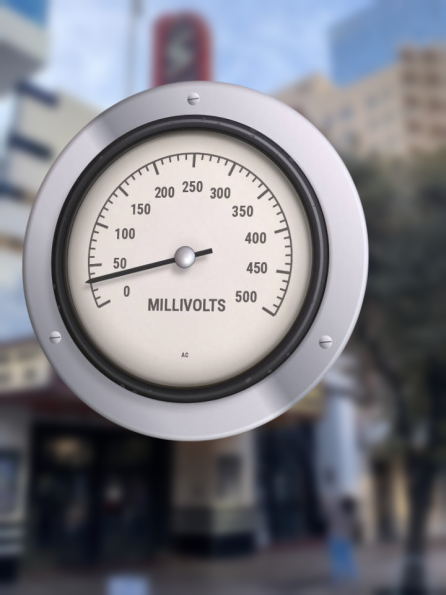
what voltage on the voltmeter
30 mV
